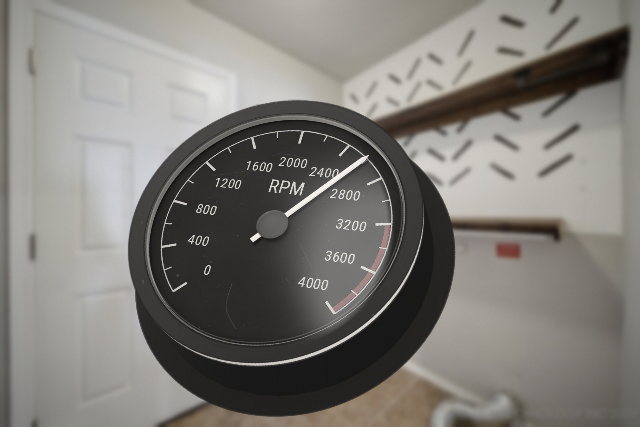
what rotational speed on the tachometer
2600 rpm
